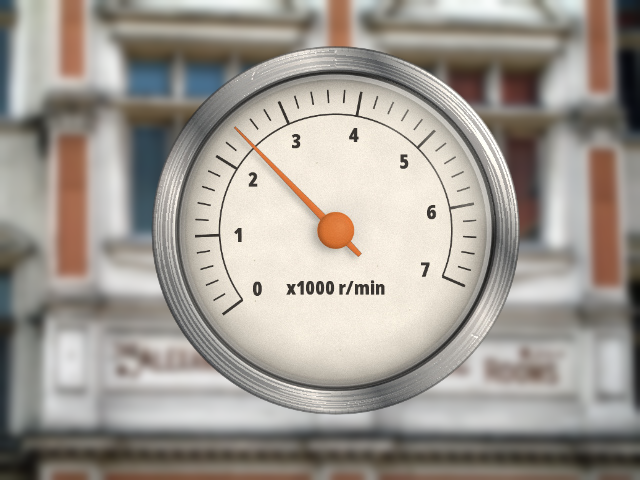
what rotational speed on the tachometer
2400 rpm
